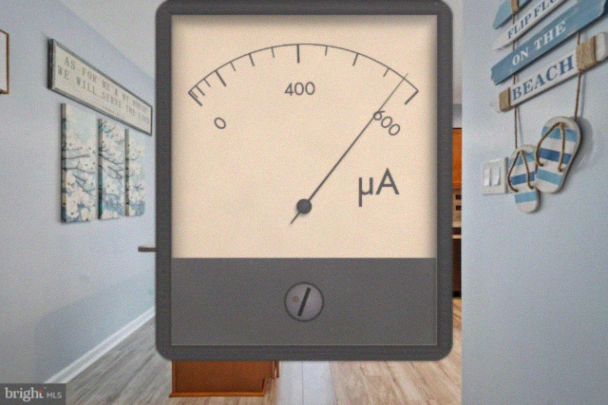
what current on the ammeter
575 µA
